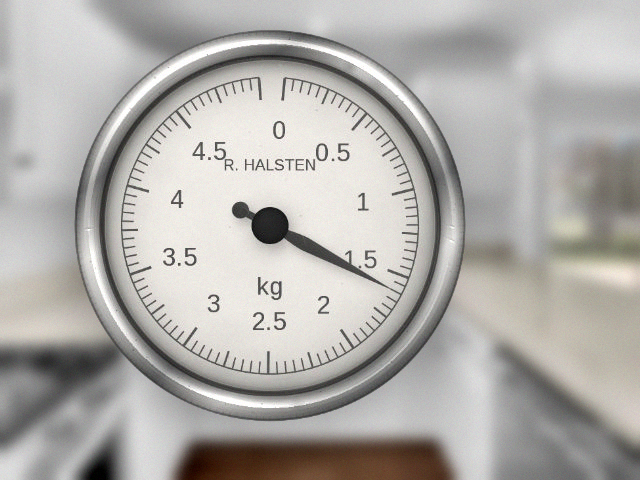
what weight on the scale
1.6 kg
